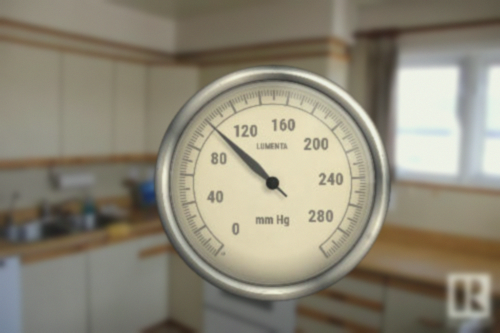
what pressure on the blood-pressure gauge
100 mmHg
